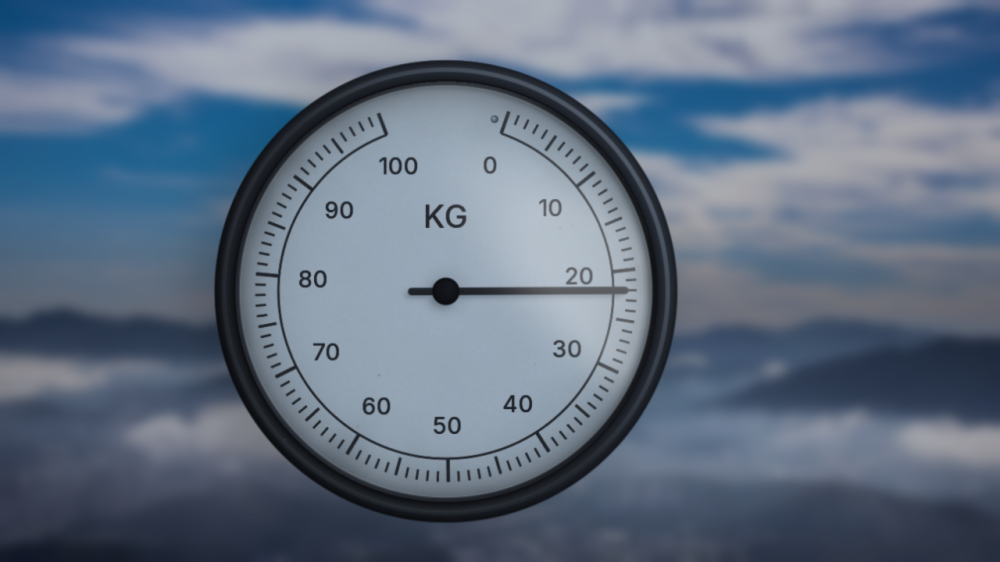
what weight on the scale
22 kg
